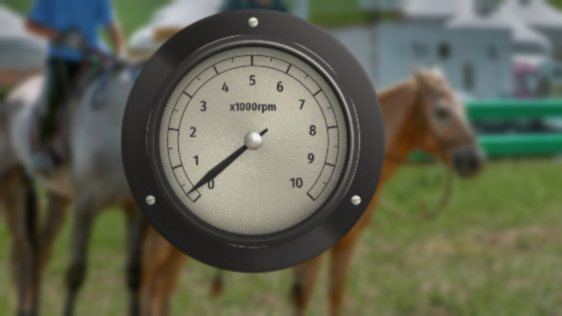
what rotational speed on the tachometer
250 rpm
